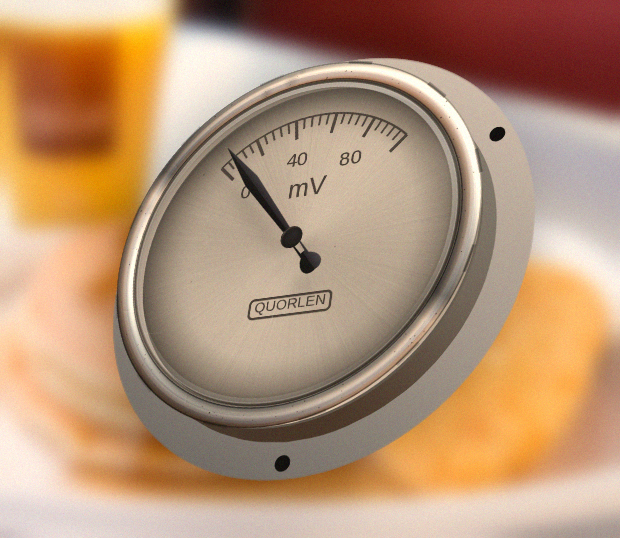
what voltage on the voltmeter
8 mV
